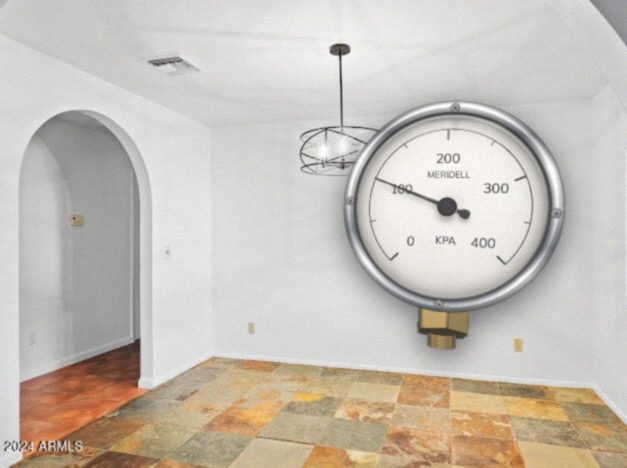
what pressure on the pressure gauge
100 kPa
